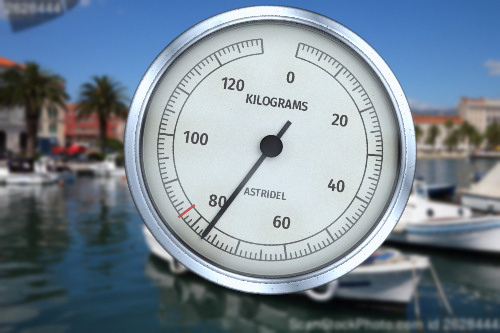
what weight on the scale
77 kg
